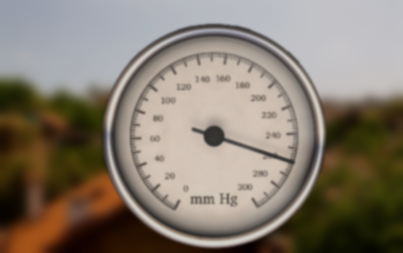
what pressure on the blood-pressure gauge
260 mmHg
